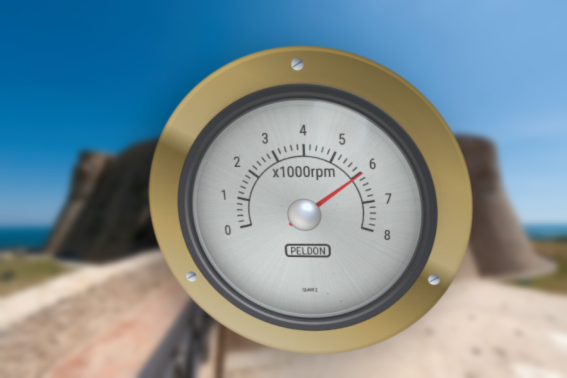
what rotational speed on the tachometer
6000 rpm
